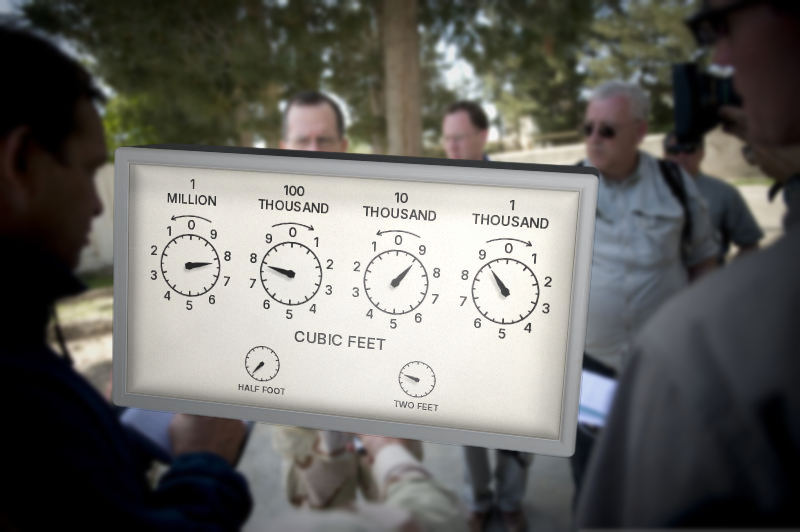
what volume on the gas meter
778900 ft³
